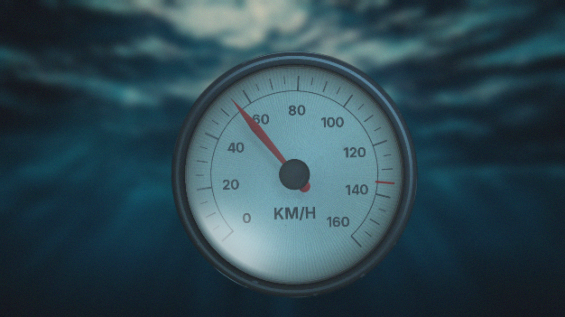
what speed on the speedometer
55 km/h
